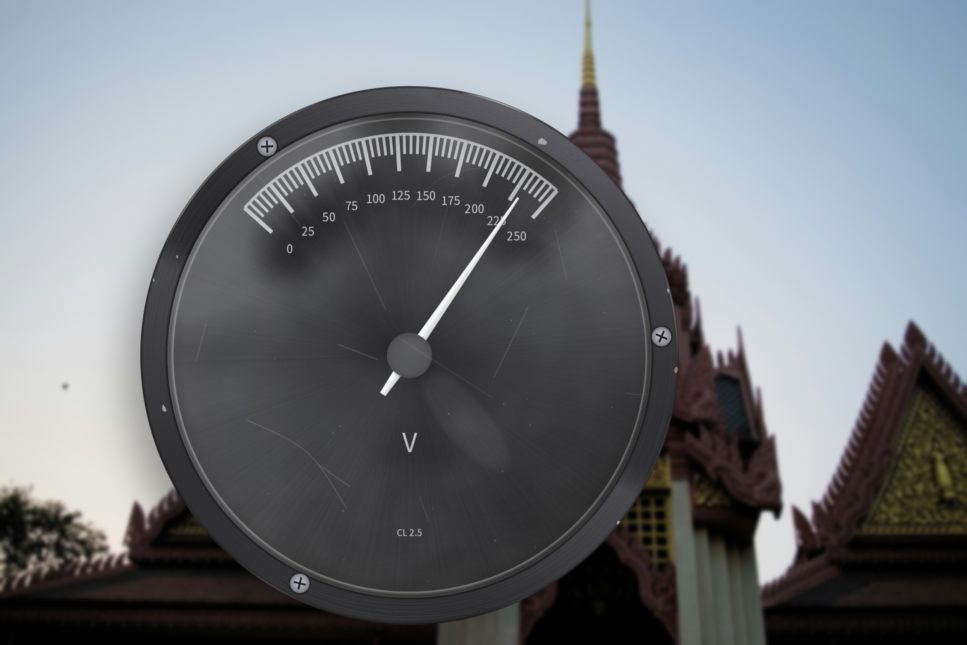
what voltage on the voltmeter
230 V
